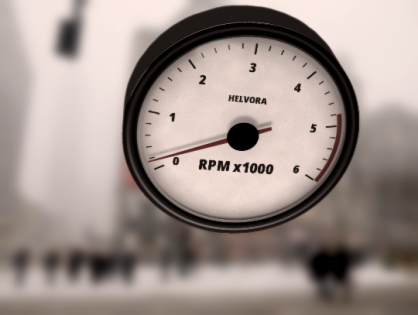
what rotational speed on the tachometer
200 rpm
